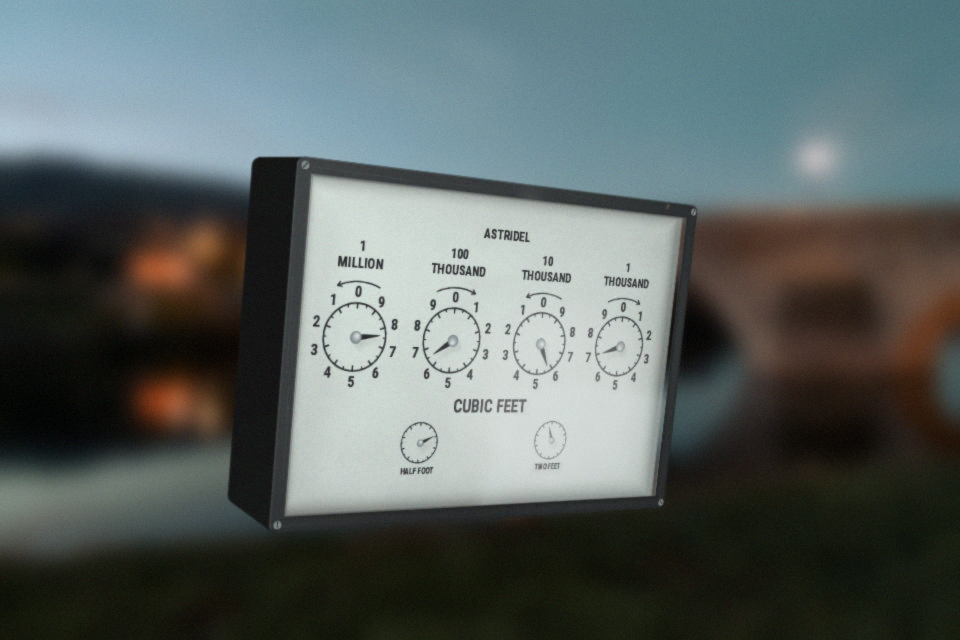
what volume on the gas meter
765700 ft³
